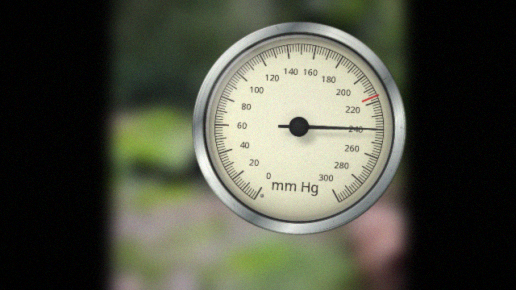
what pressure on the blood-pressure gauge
240 mmHg
